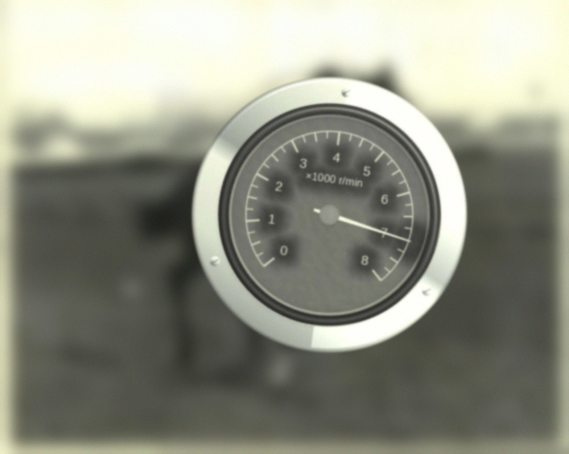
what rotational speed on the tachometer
7000 rpm
